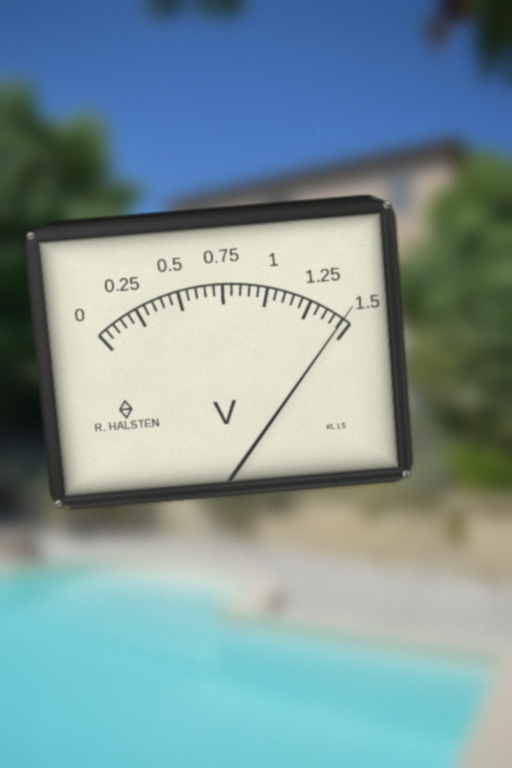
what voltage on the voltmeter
1.45 V
